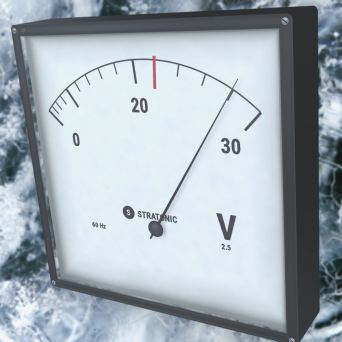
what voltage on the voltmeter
28 V
